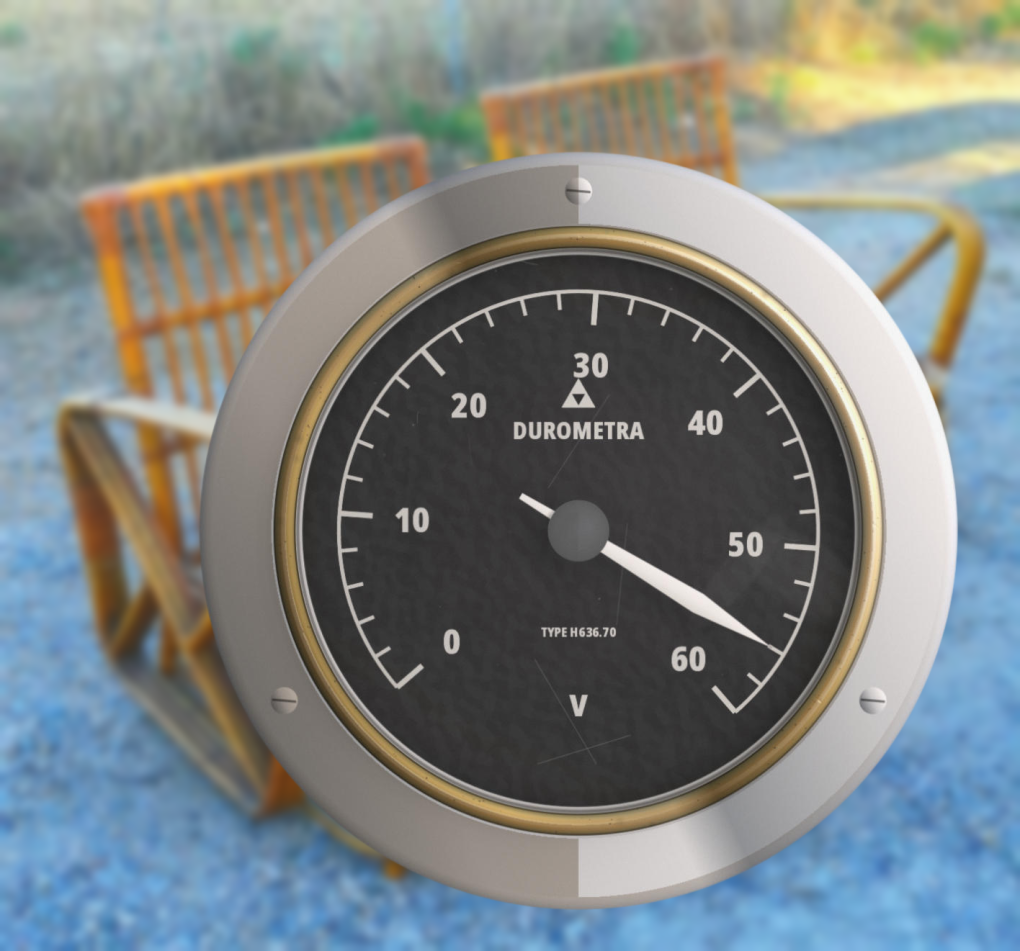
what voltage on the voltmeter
56 V
